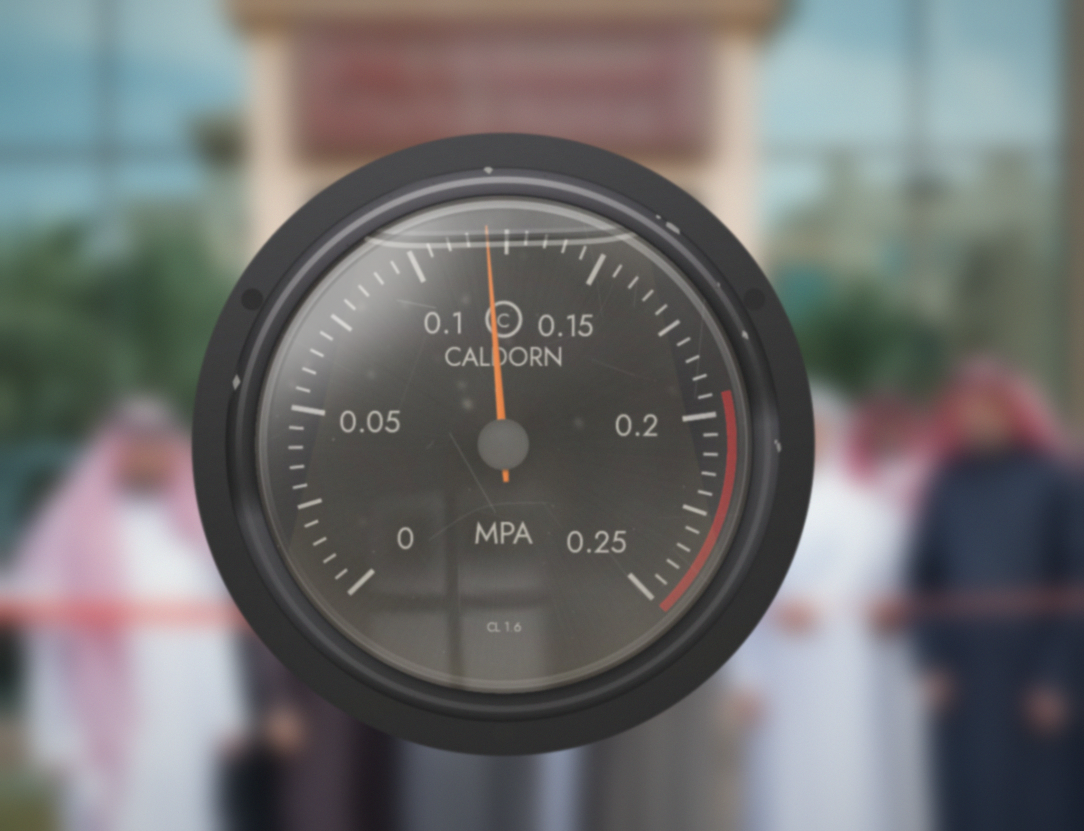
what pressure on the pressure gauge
0.12 MPa
